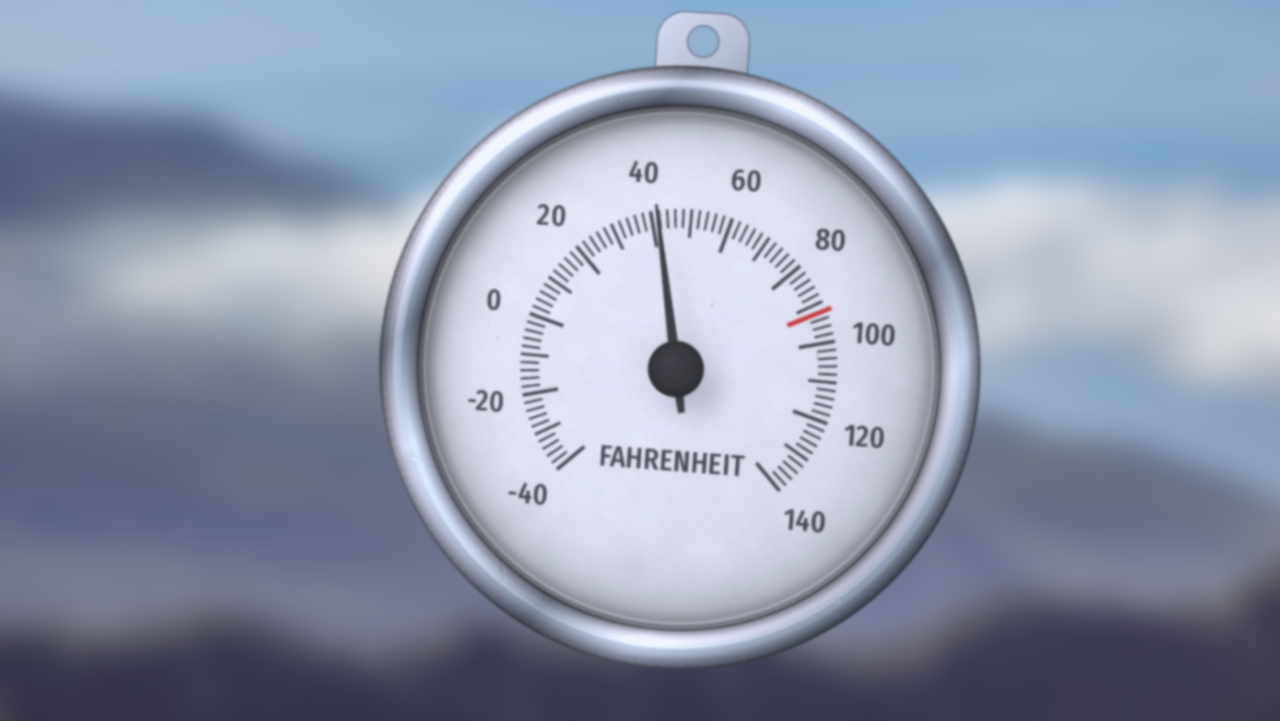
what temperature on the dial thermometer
42 °F
